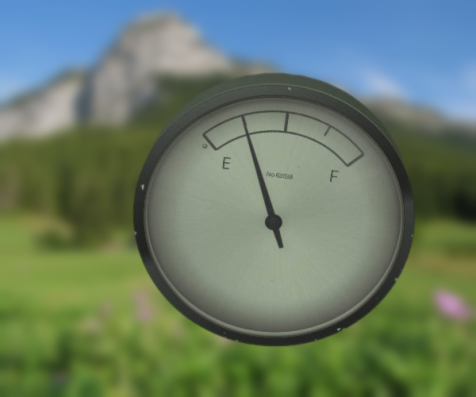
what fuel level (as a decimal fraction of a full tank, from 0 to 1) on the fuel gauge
0.25
